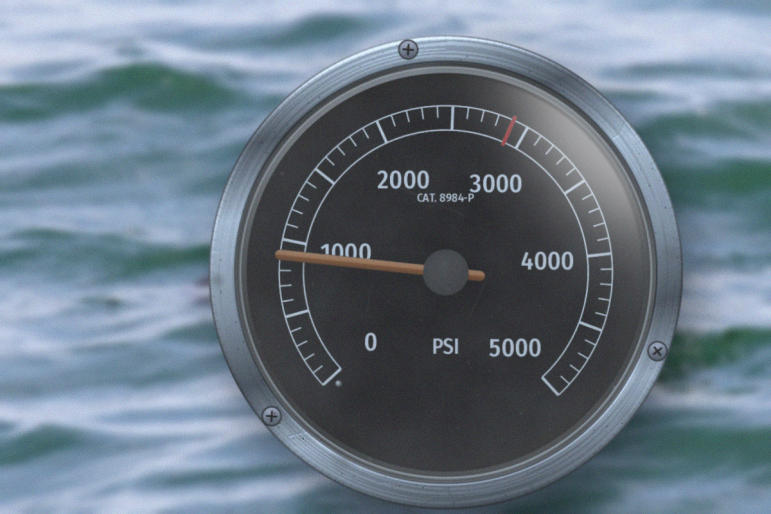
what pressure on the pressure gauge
900 psi
